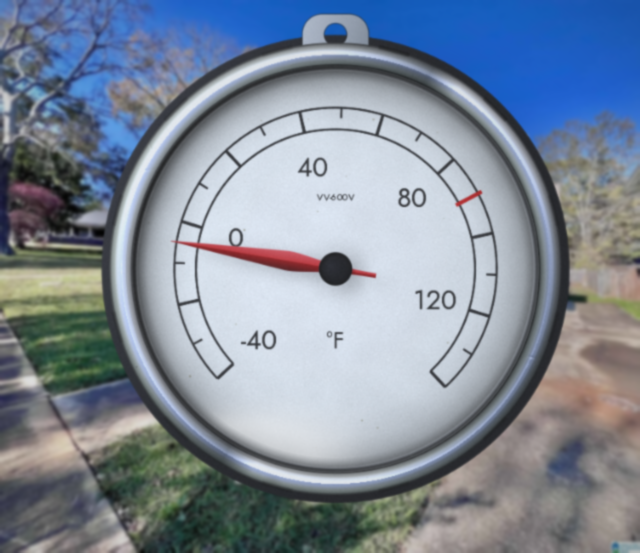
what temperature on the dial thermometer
-5 °F
